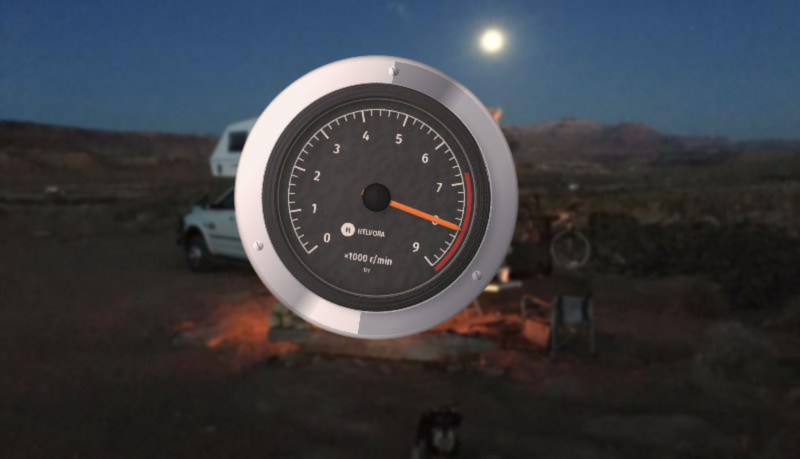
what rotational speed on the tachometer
8000 rpm
